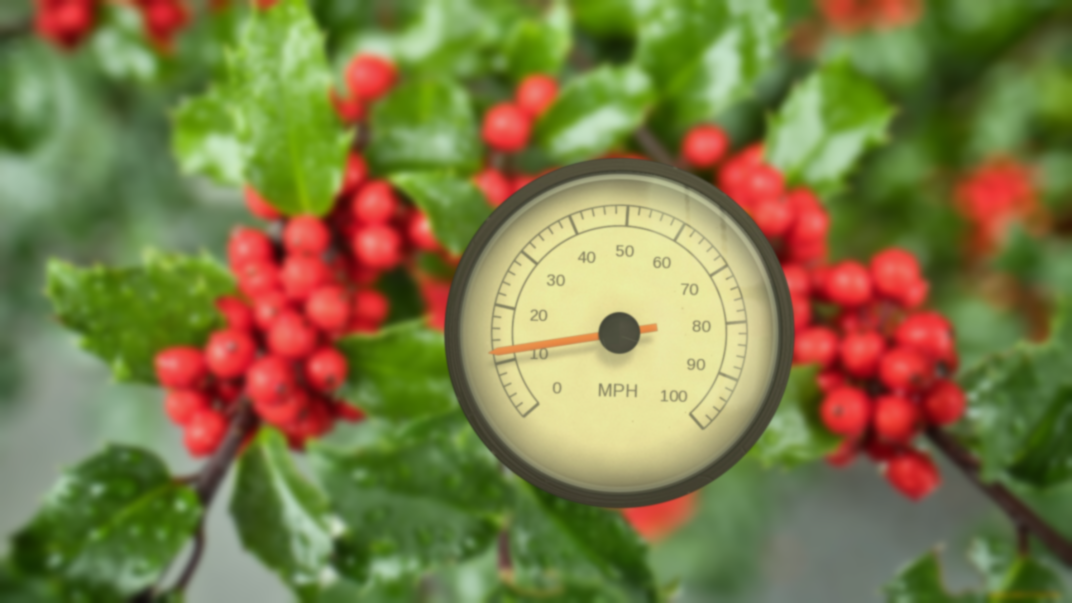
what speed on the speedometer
12 mph
